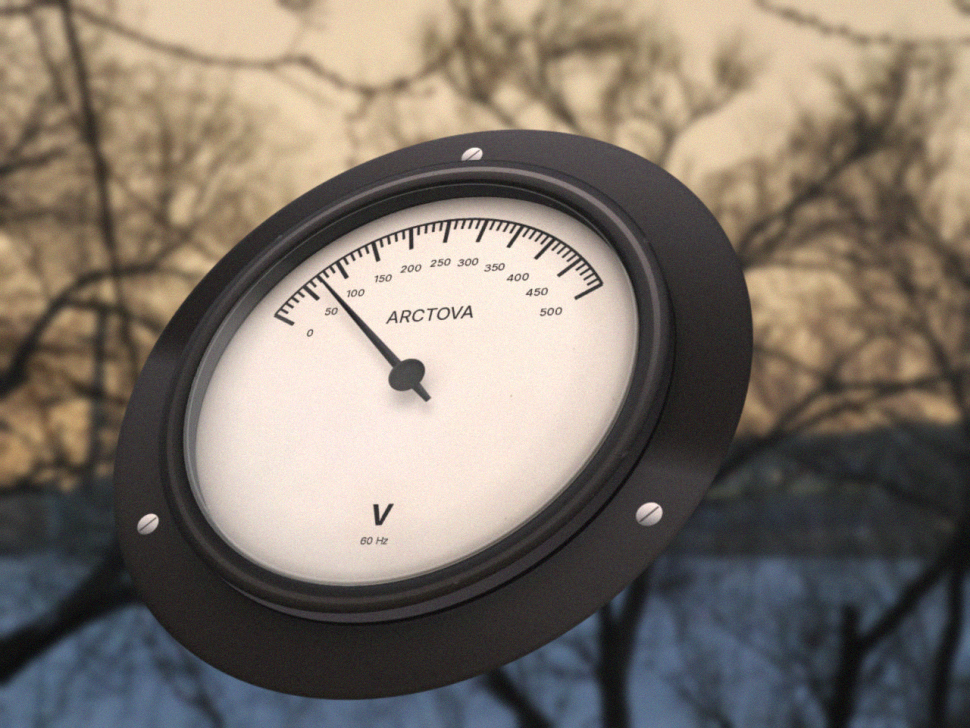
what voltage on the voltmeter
70 V
